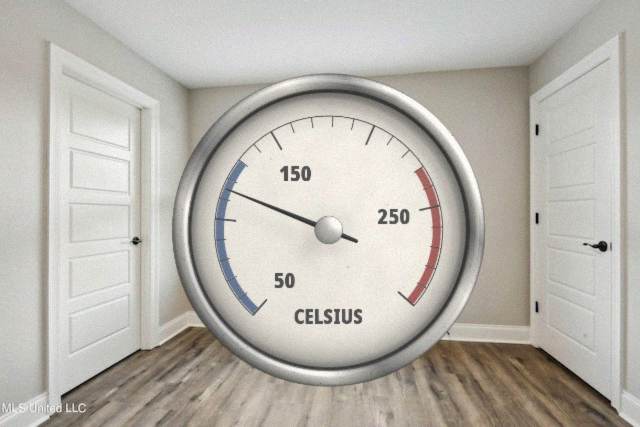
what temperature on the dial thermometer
115 °C
